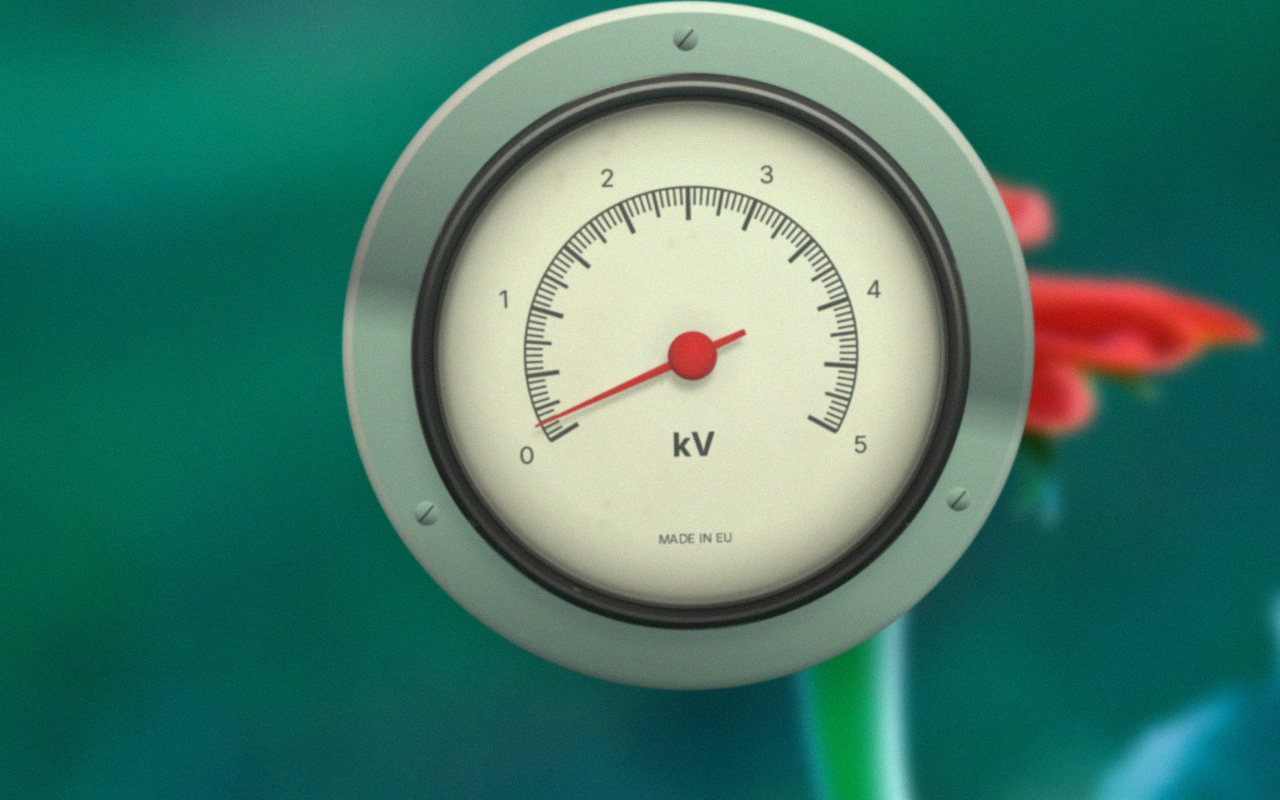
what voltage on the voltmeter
0.15 kV
